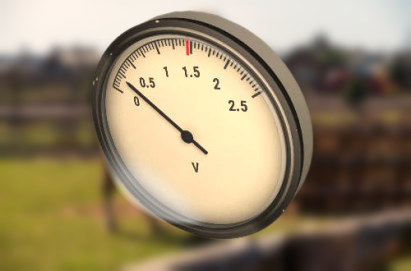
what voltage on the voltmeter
0.25 V
